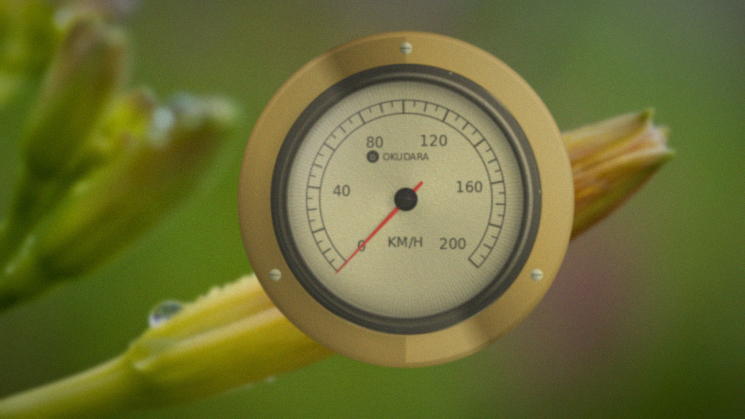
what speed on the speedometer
0 km/h
